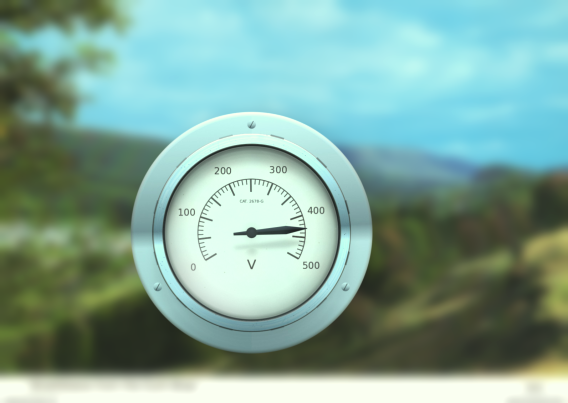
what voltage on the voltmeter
430 V
